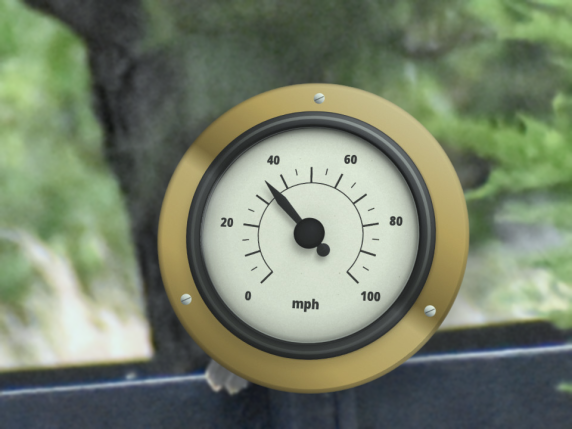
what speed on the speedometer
35 mph
